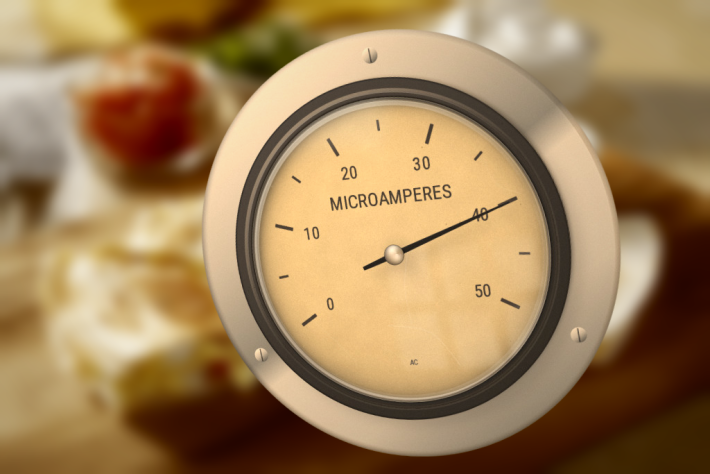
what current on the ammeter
40 µA
